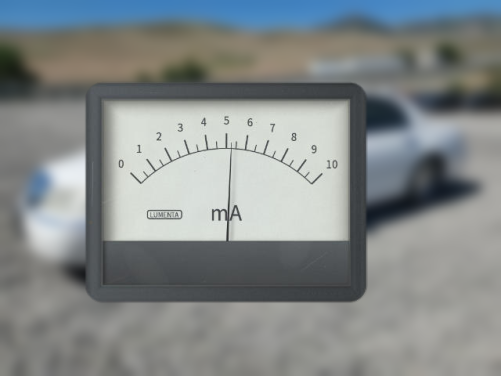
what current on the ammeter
5.25 mA
